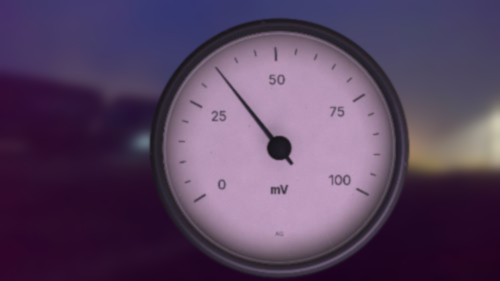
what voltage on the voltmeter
35 mV
